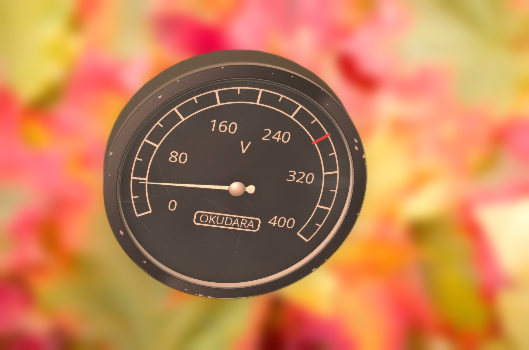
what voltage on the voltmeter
40 V
